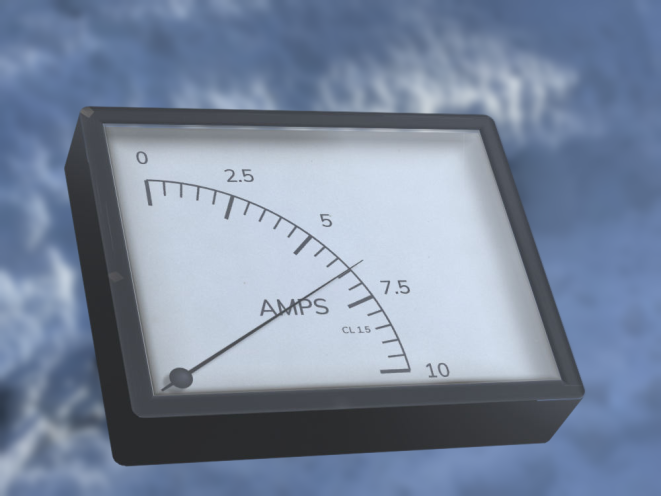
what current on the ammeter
6.5 A
